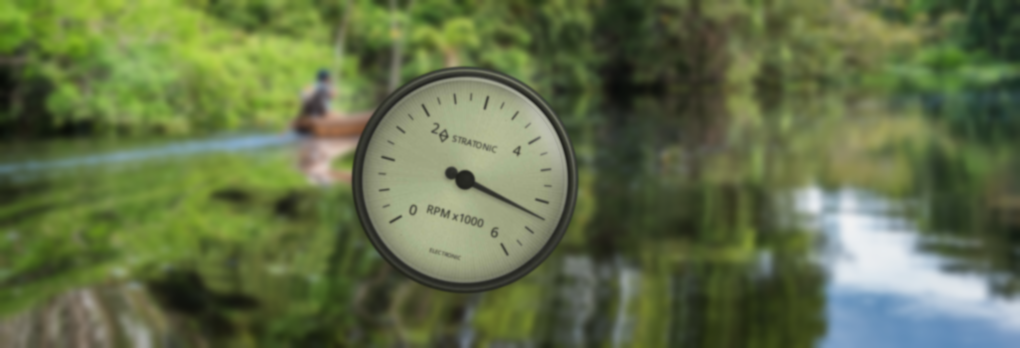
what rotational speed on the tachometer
5250 rpm
